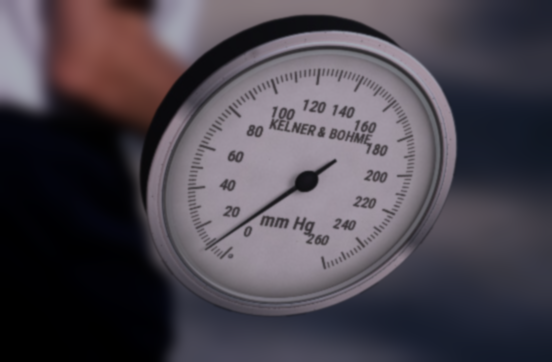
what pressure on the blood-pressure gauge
10 mmHg
